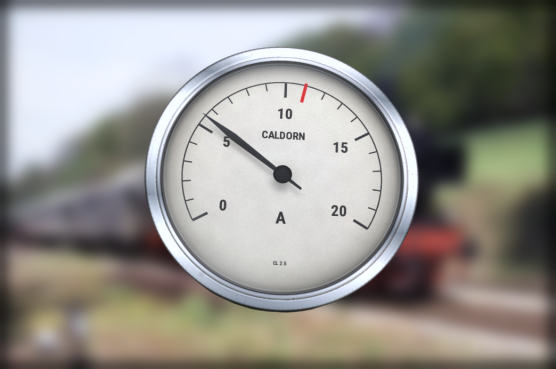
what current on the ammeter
5.5 A
